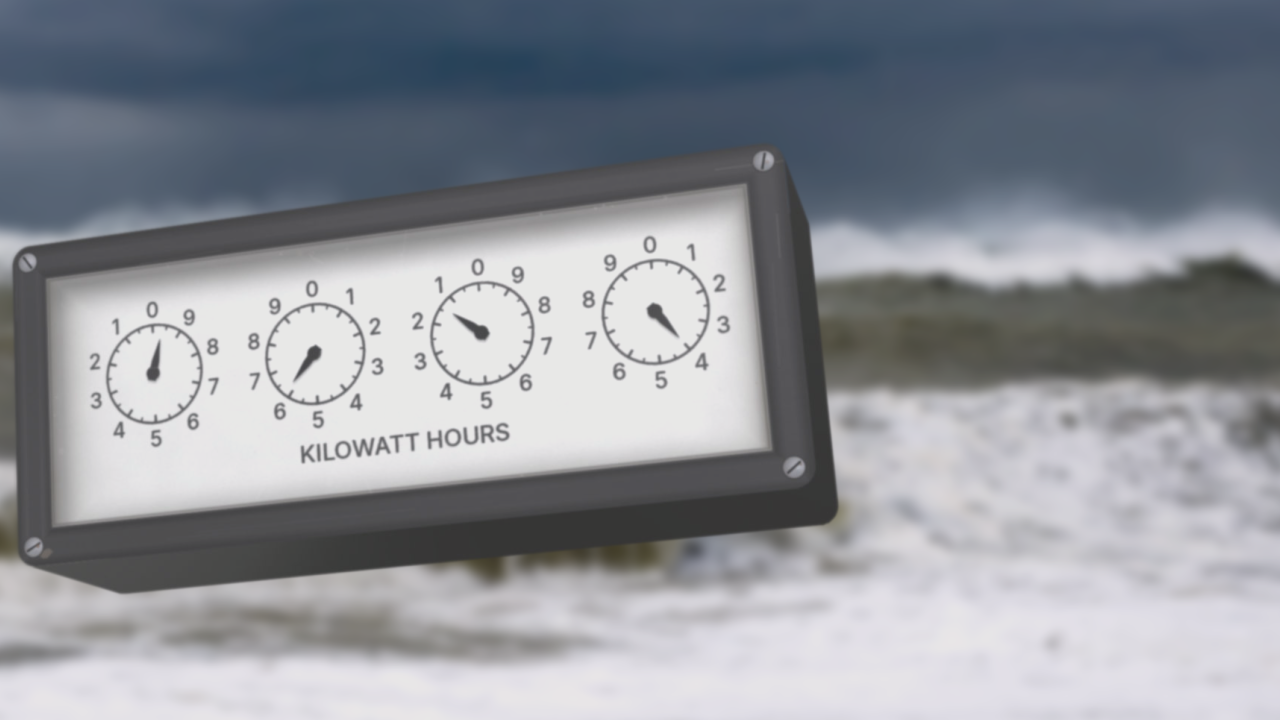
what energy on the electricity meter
9614 kWh
